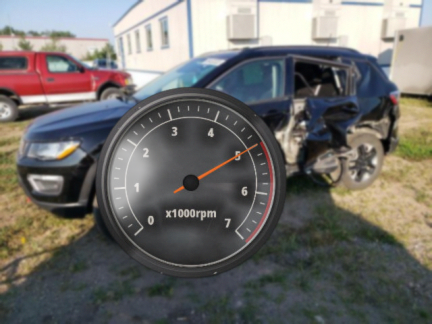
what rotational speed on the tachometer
5000 rpm
